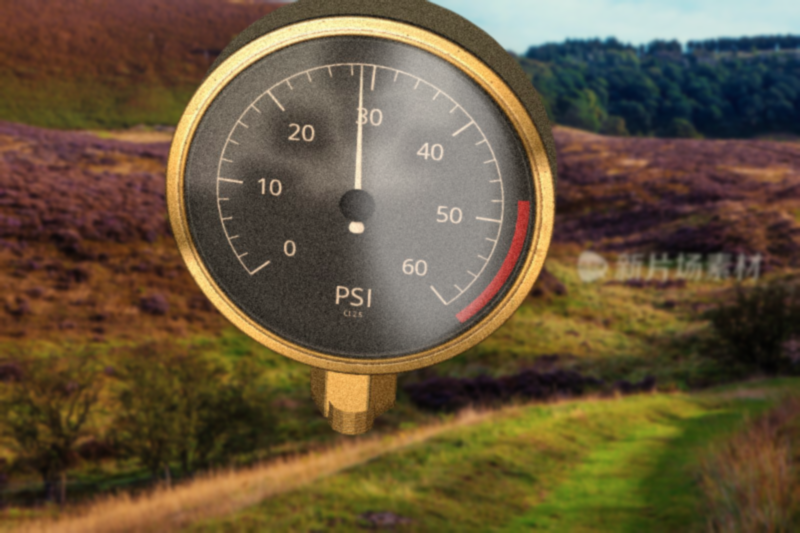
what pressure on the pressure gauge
29 psi
